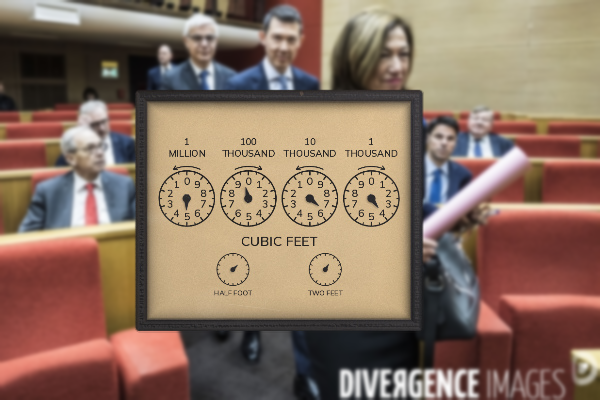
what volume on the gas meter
496400 ft³
